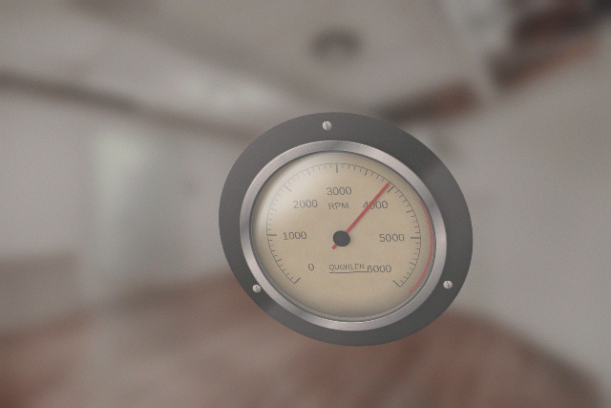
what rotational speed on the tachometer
3900 rpm
